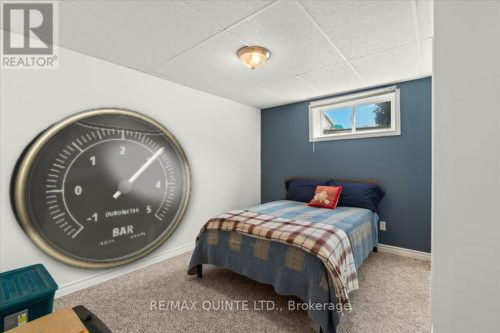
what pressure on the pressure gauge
3 bar
